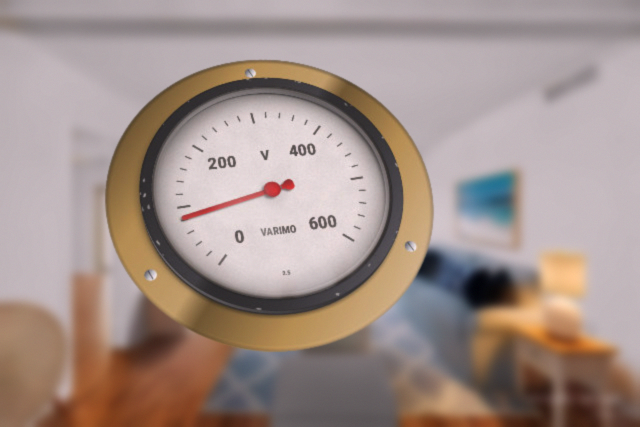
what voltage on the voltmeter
80 V
